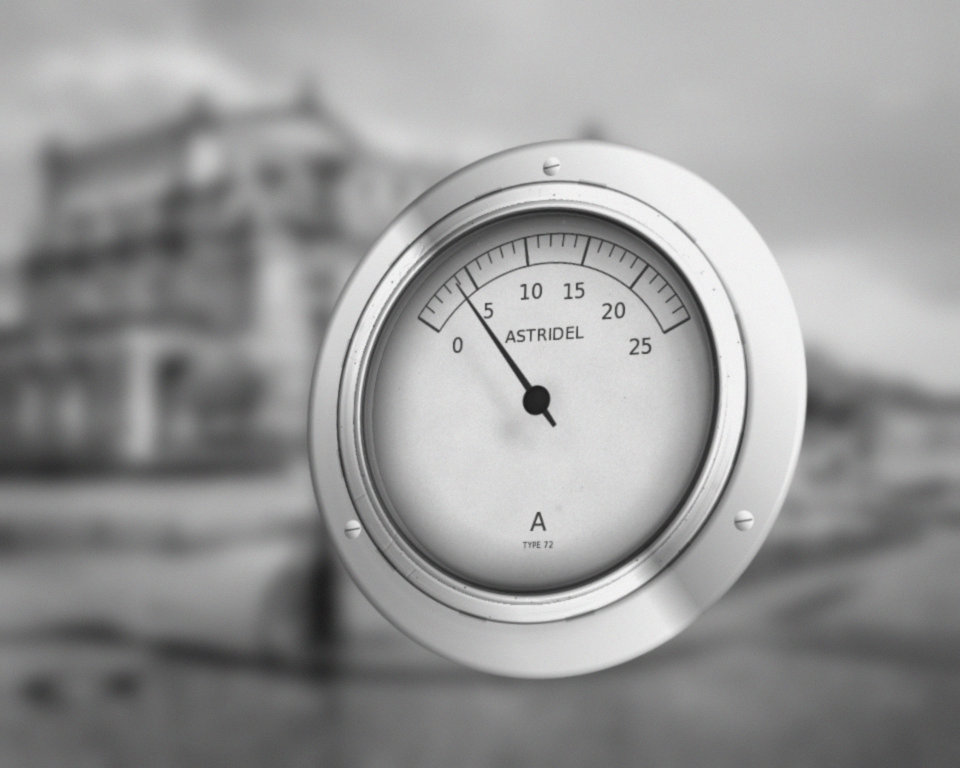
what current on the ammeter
4 A
